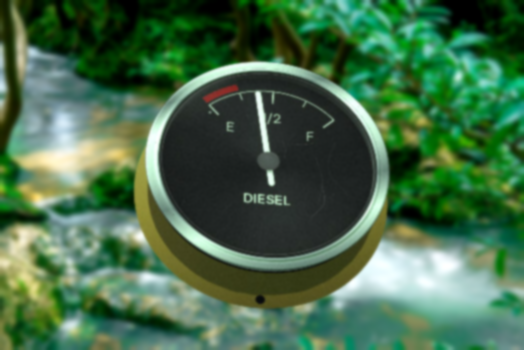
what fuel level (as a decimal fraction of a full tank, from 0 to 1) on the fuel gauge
0.375
